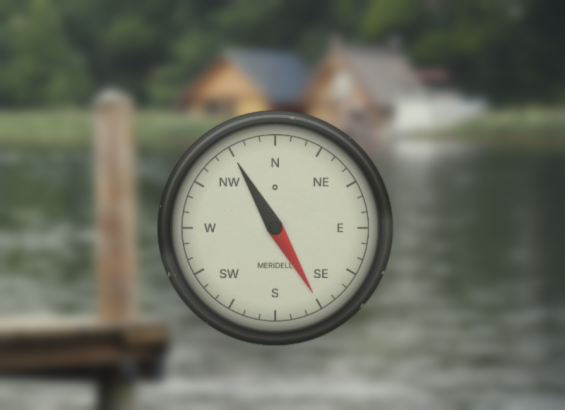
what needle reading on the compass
150 °
